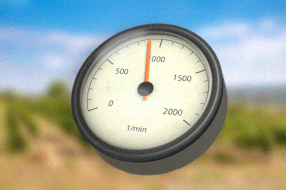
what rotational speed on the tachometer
900 rpm
